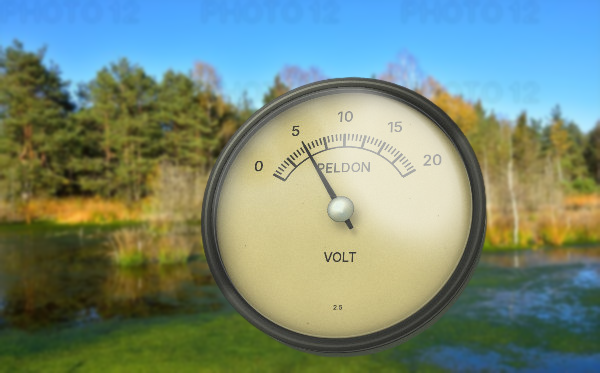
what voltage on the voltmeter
5 V
